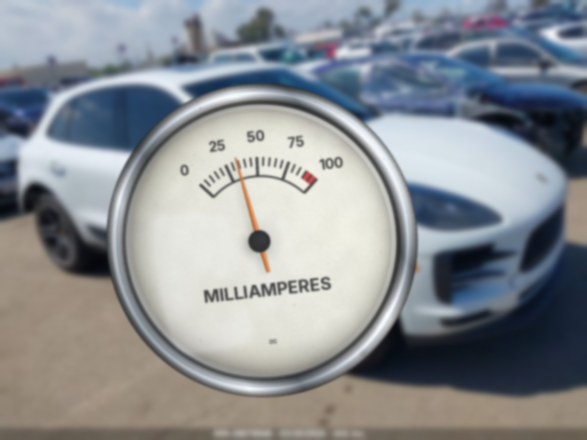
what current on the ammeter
35 mA
